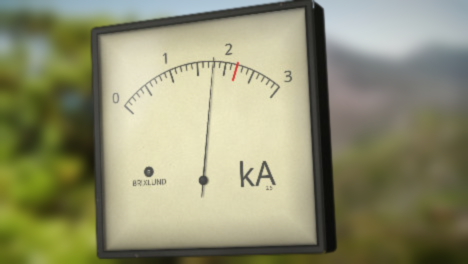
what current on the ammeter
1.8 kA
